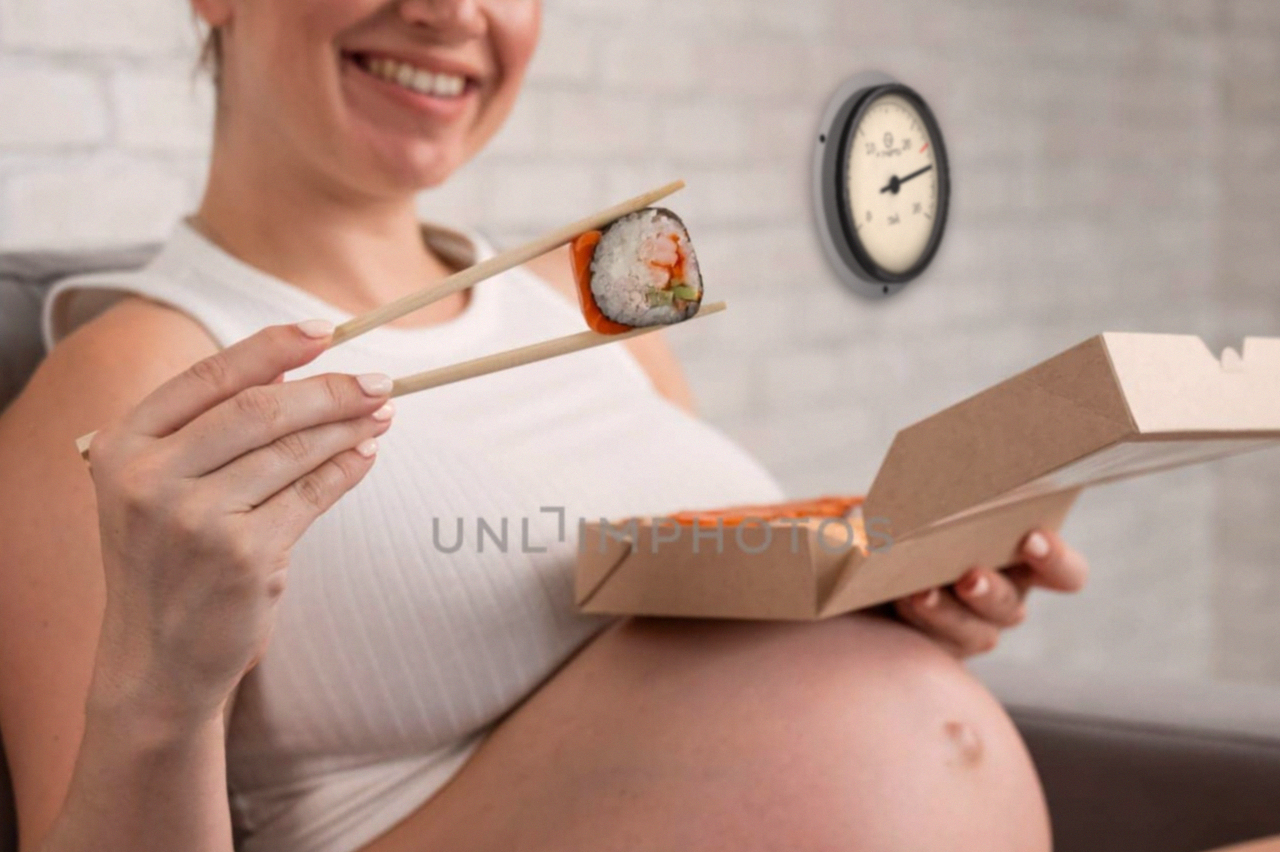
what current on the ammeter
25 mA
